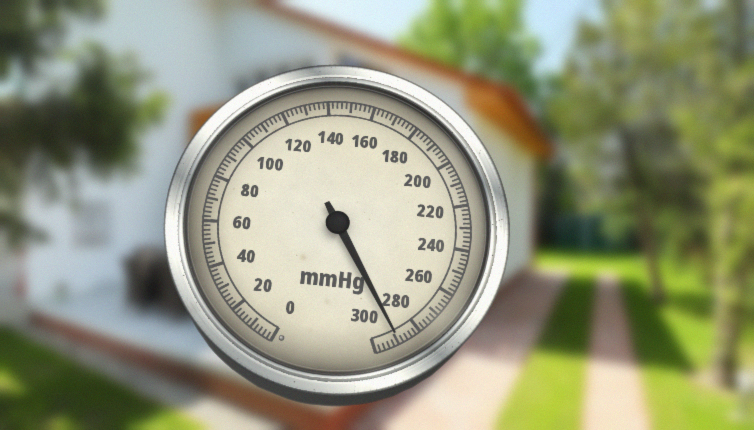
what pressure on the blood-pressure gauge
290 mmHg
